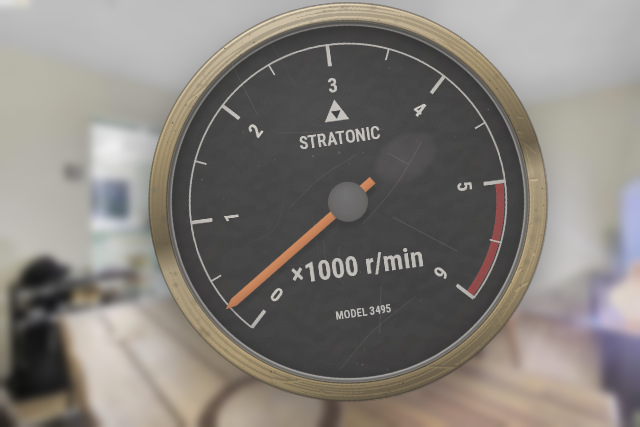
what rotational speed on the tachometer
250 rpm
